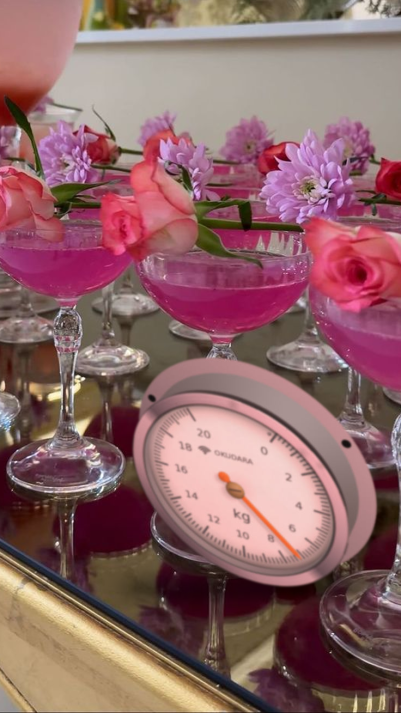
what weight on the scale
7 kg
